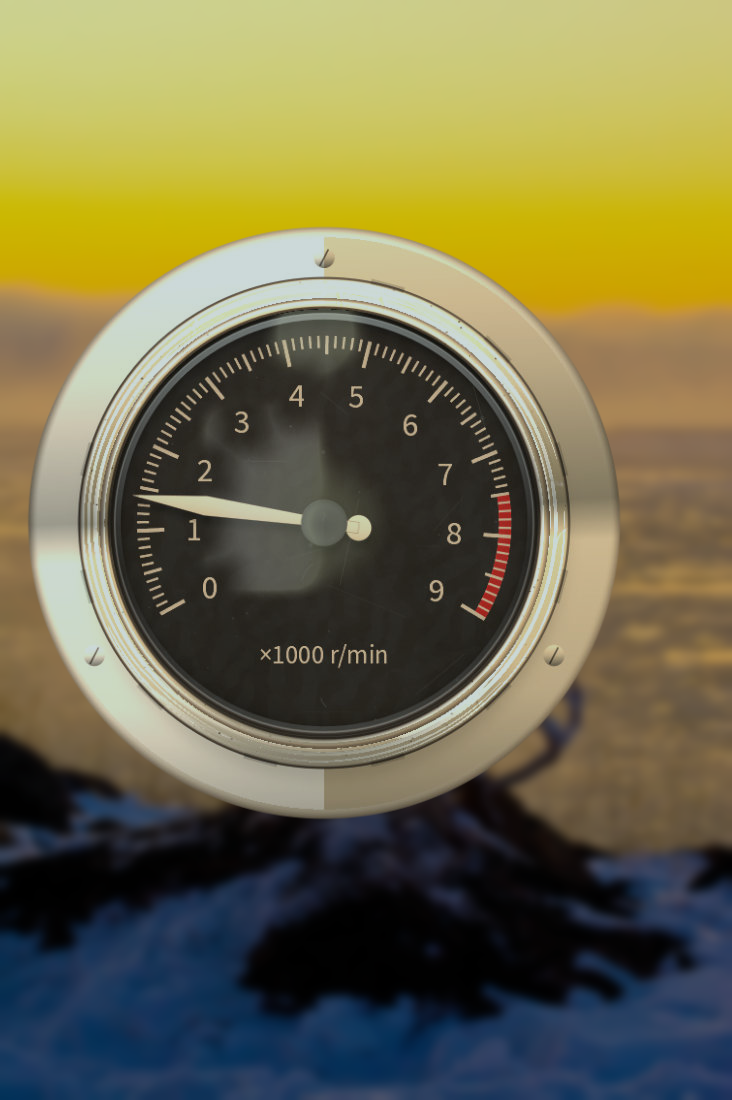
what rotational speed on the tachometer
1400 rpm
